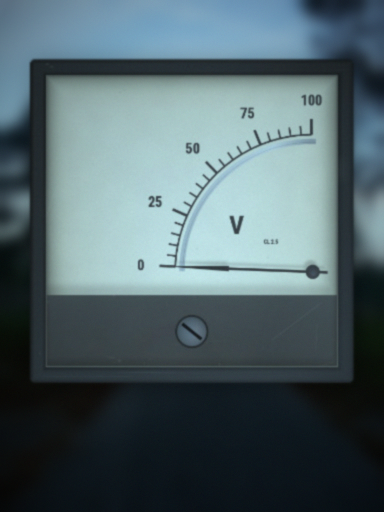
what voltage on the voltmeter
0 V
